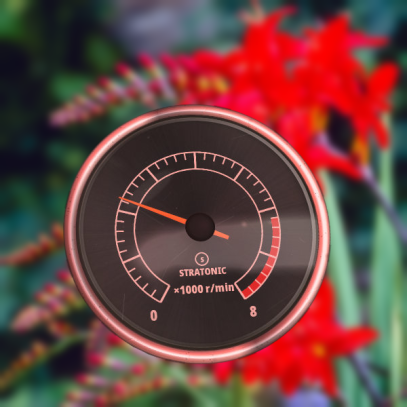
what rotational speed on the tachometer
2200 rpm
